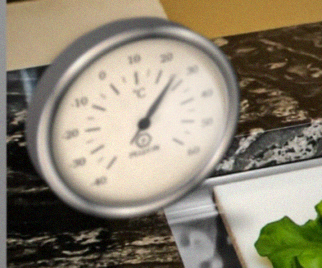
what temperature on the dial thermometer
25 °C
